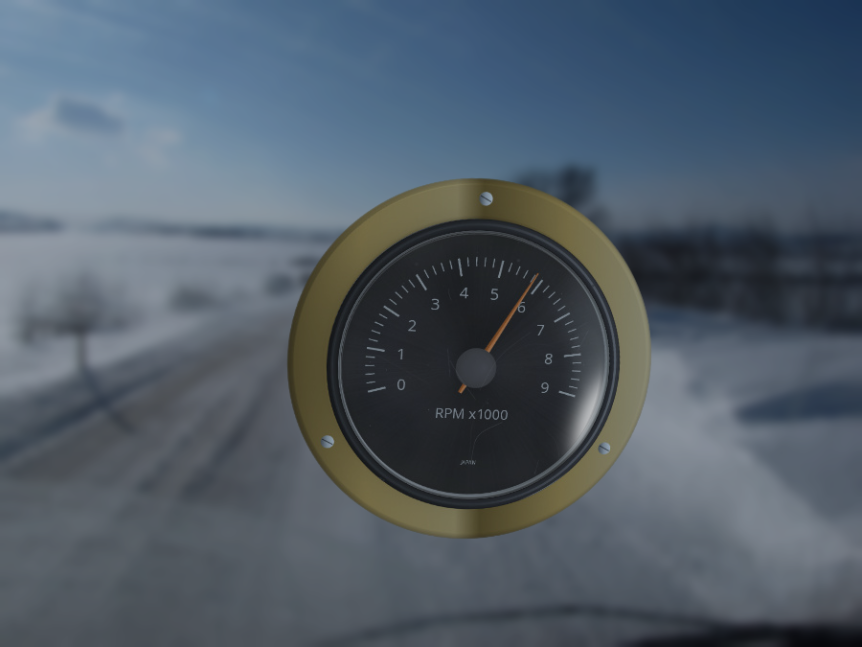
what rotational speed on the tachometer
5800 rpm
